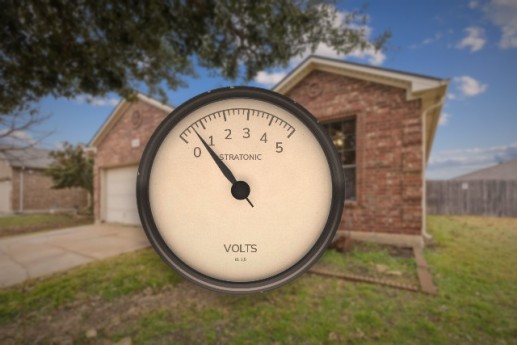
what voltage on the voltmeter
0.6 V
